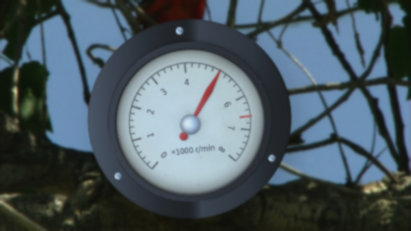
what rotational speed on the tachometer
5000 rpm
